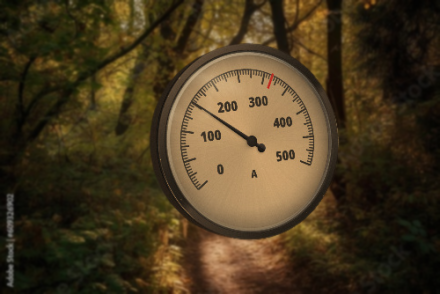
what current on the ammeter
150 A
